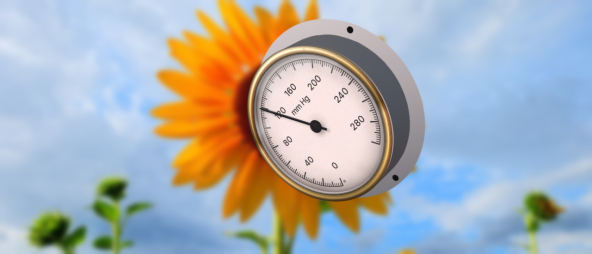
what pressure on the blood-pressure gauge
120 mmHg
